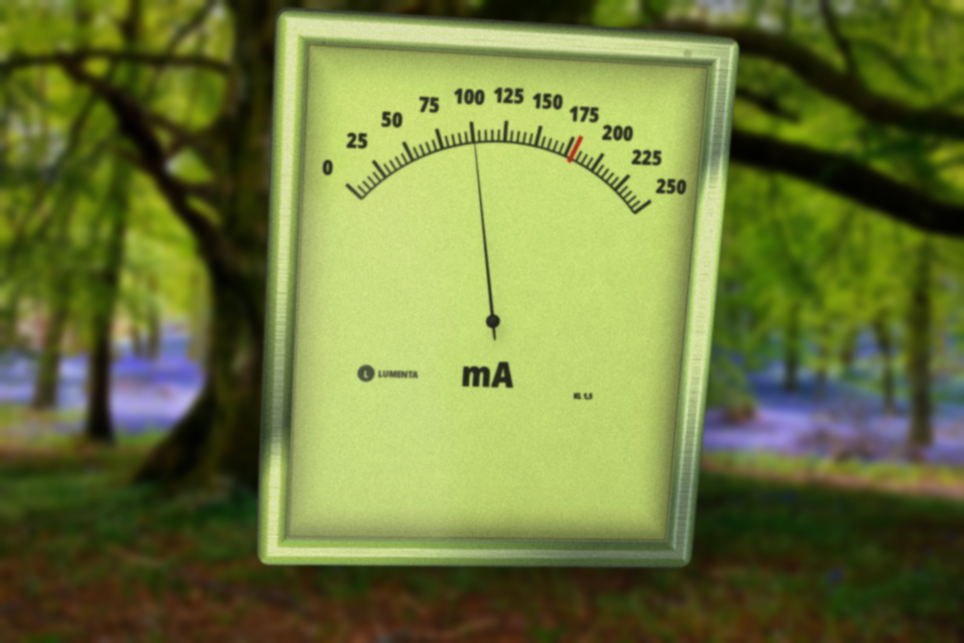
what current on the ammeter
100 mA
